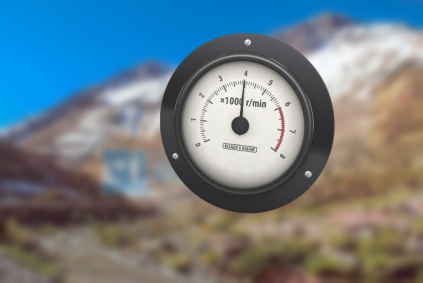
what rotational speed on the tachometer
4000 rpm
